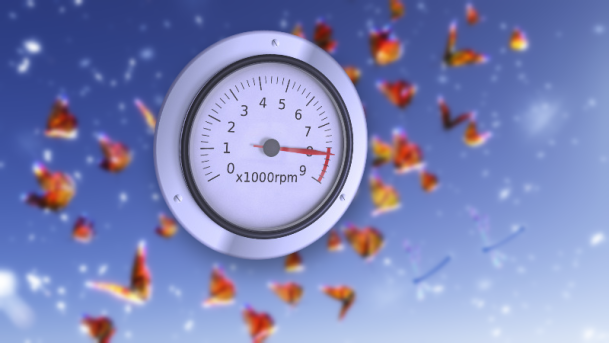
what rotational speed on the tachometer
8000 rpm
